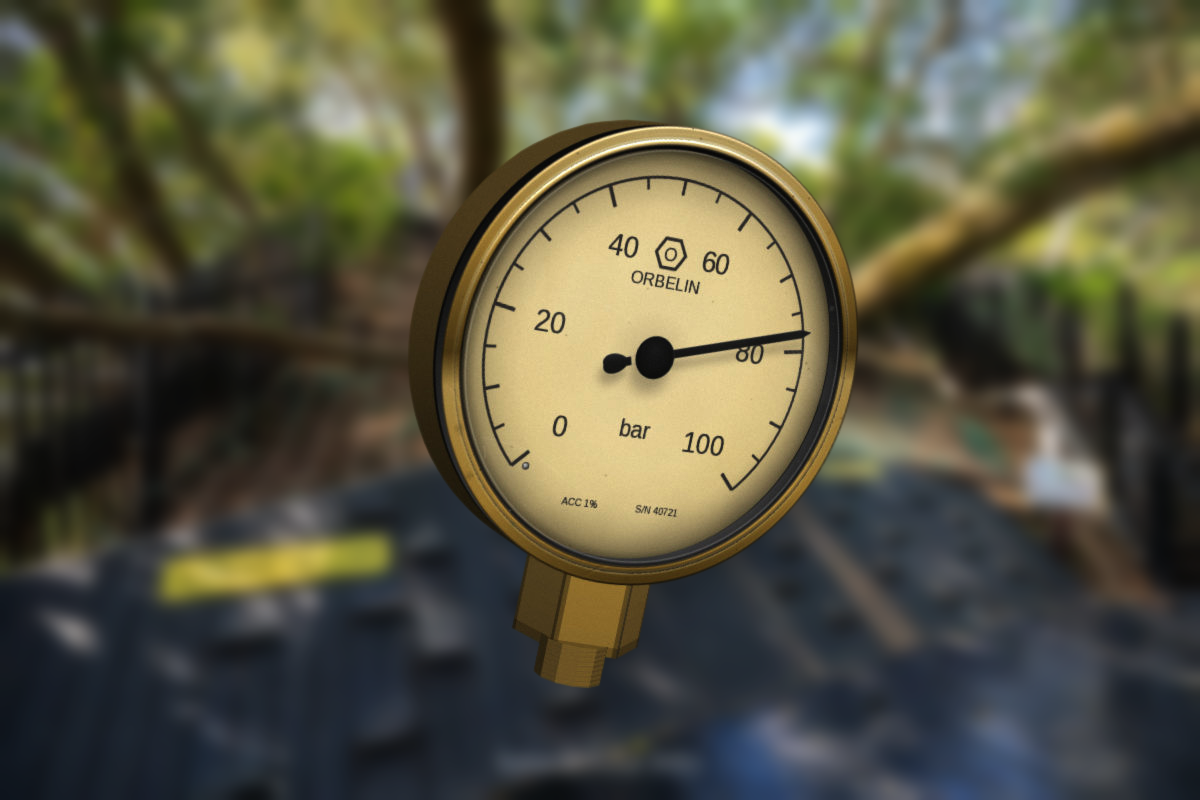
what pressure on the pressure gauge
77.5 bar
